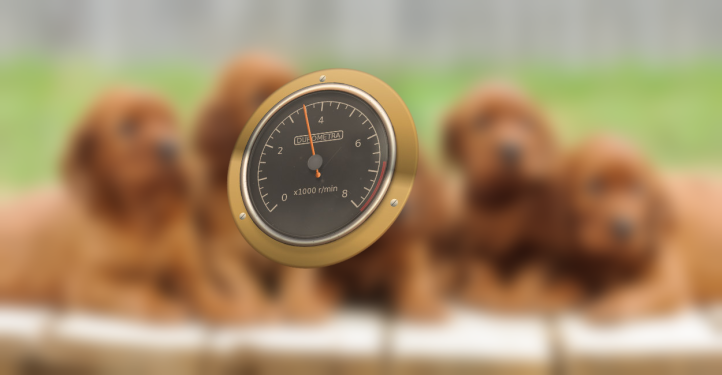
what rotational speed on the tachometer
3500 rpm
